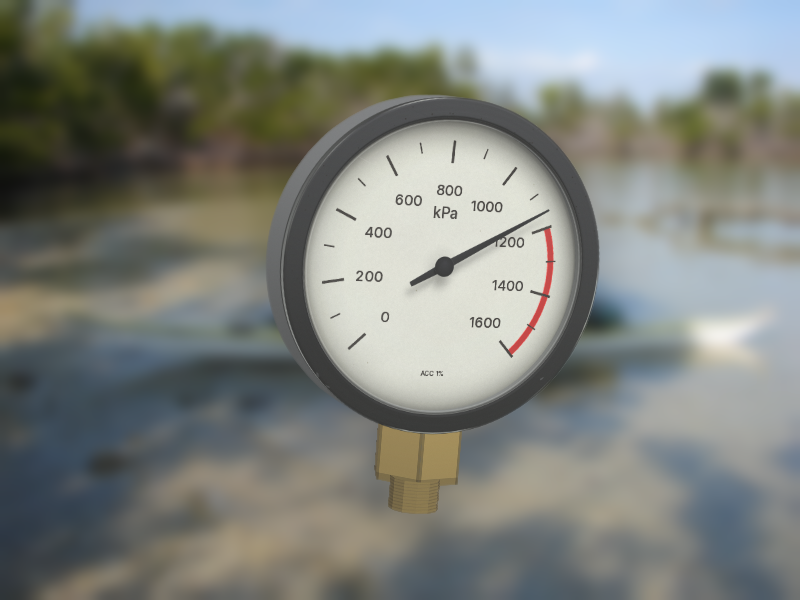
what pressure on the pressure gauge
1150 kPa
